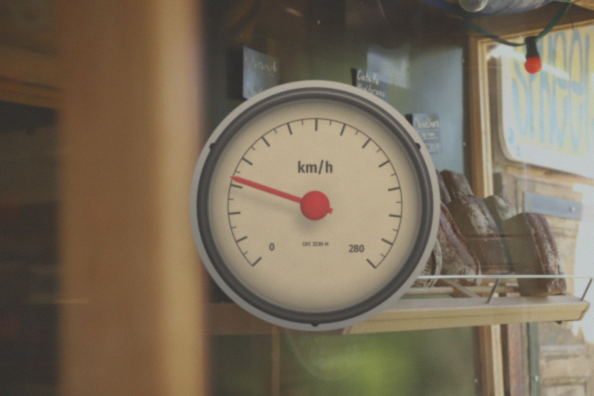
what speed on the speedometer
65 km/h
